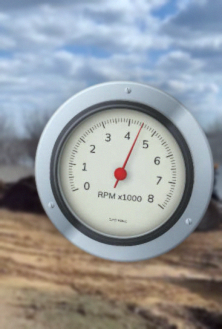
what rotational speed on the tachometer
4500 rpm
